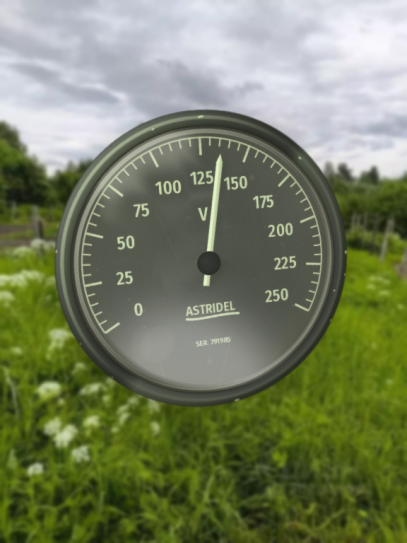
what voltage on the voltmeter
135 V
